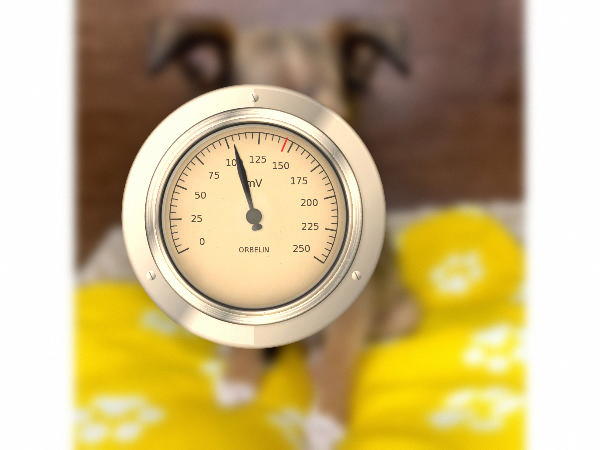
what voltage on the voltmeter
105 mV
